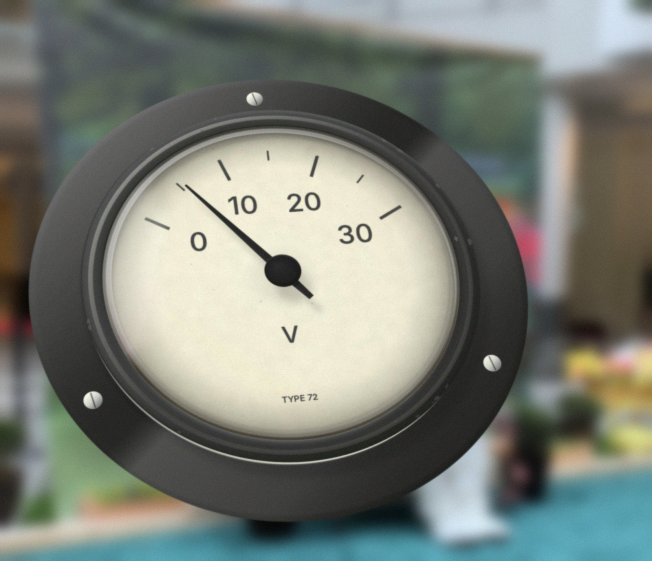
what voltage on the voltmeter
5 V
